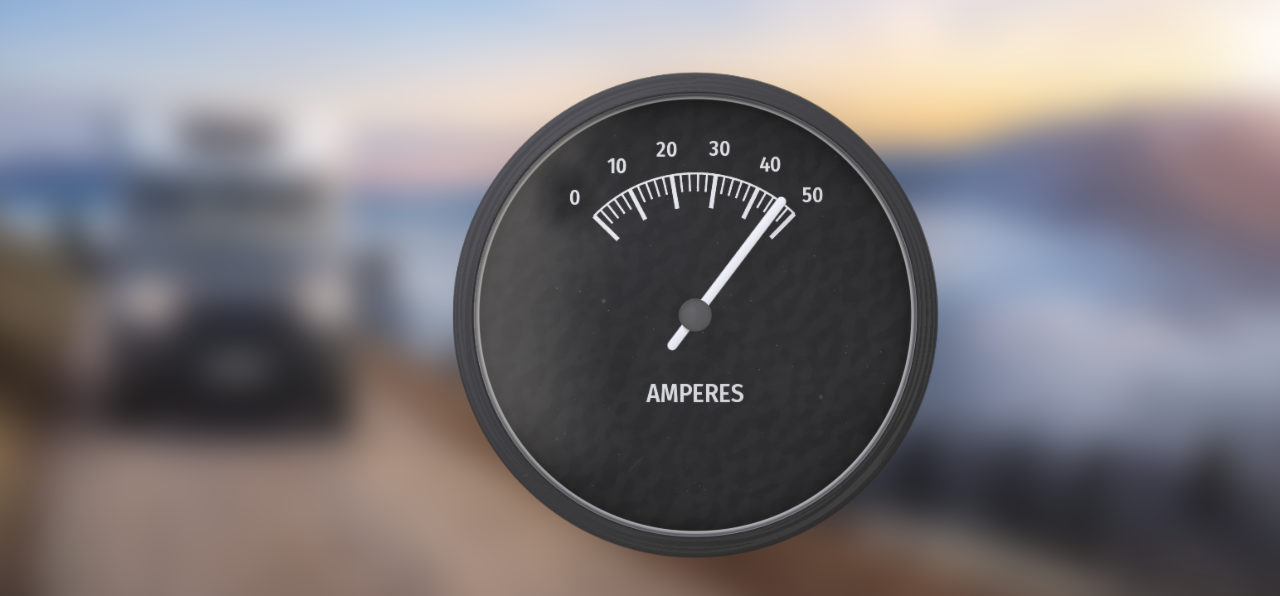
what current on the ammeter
46 A
